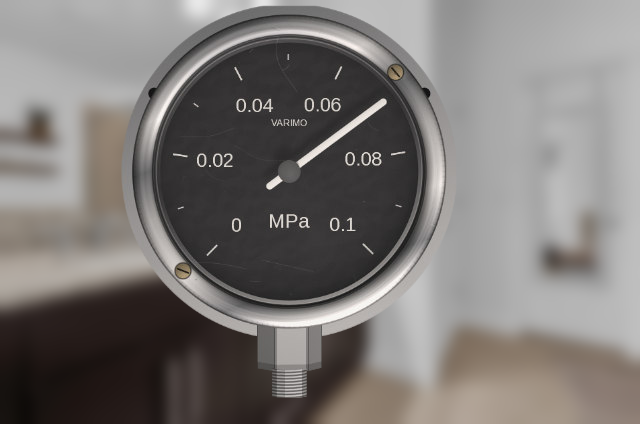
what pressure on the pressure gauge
0.07 MPa
